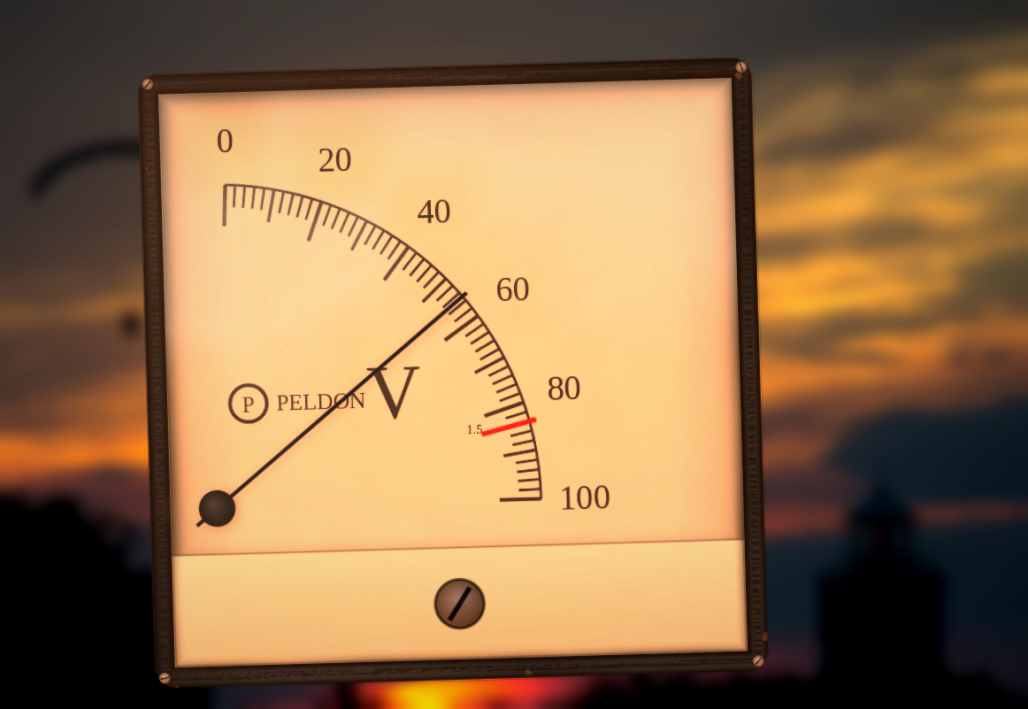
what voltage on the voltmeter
55 V
